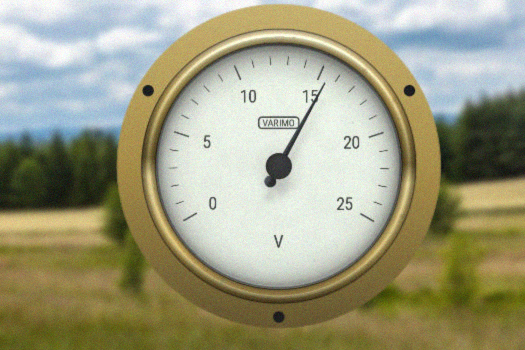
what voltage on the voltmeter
15.5 V
